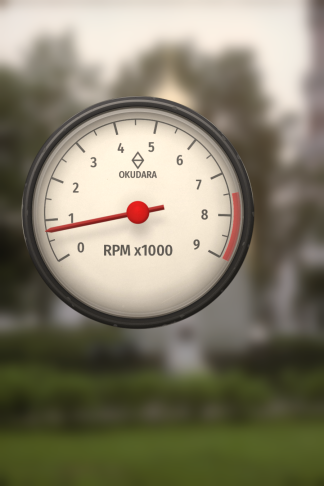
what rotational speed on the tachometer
750 rpm
